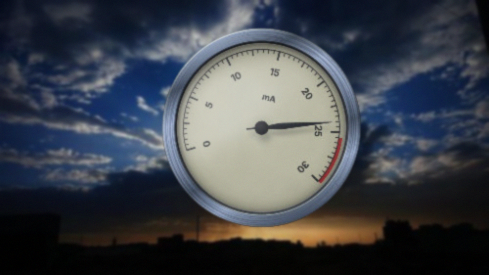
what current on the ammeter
24 mA
